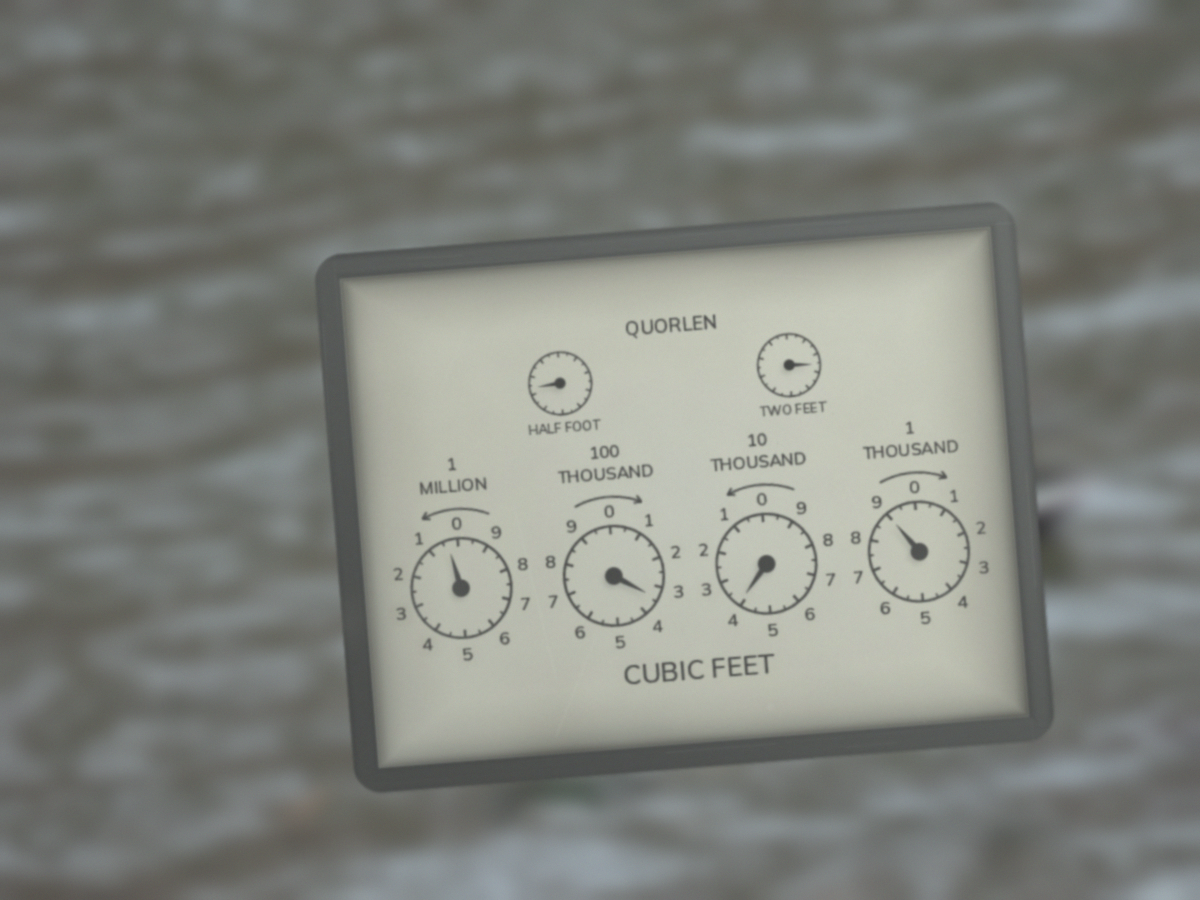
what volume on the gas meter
33900 ft³
